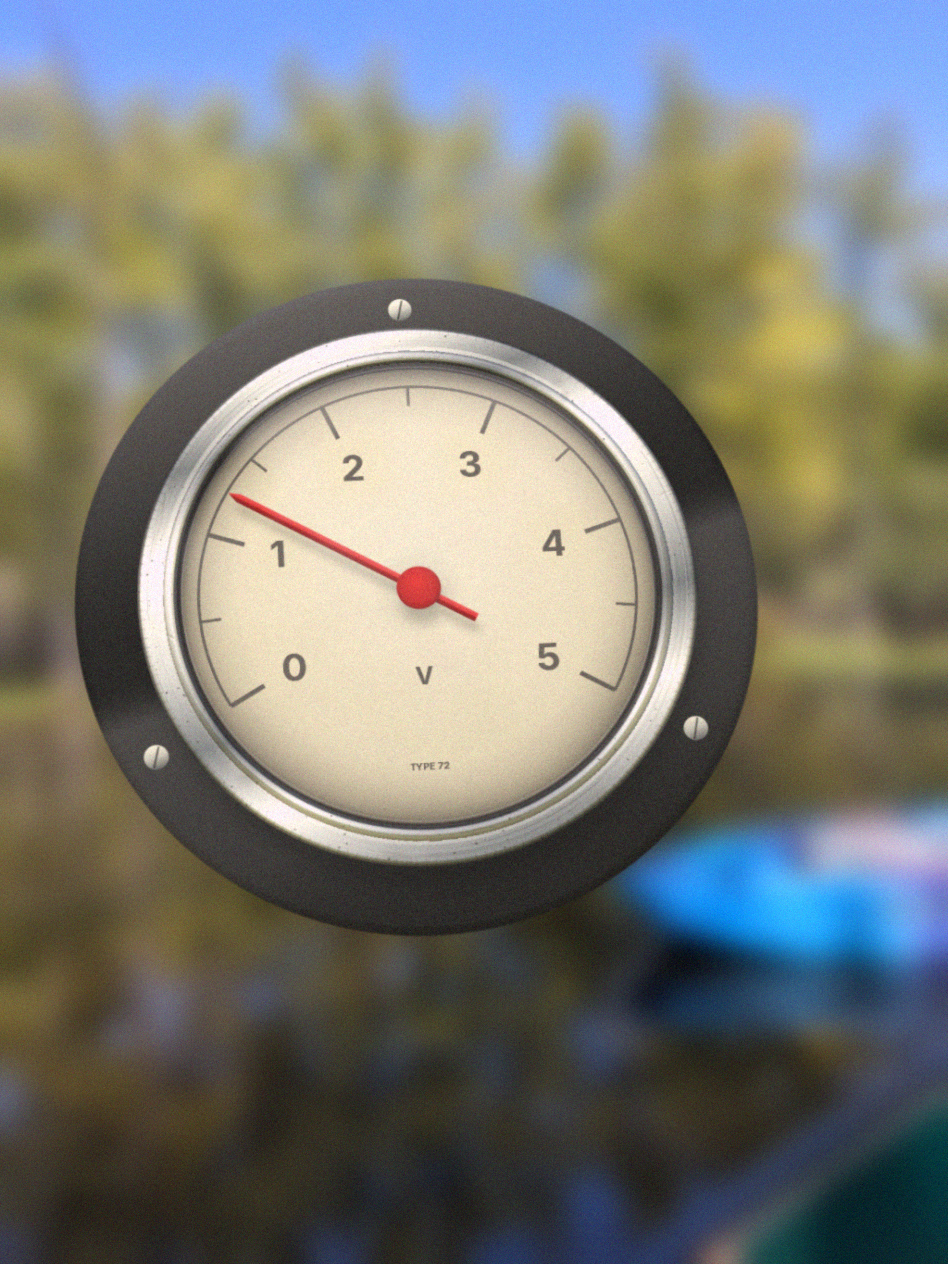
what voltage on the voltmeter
1.25 V
